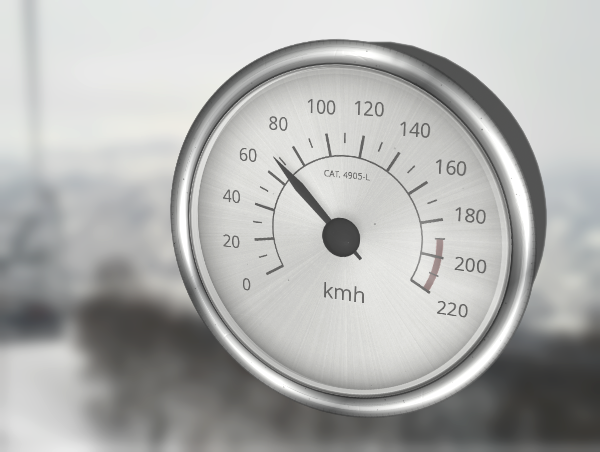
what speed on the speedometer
70 km/h
